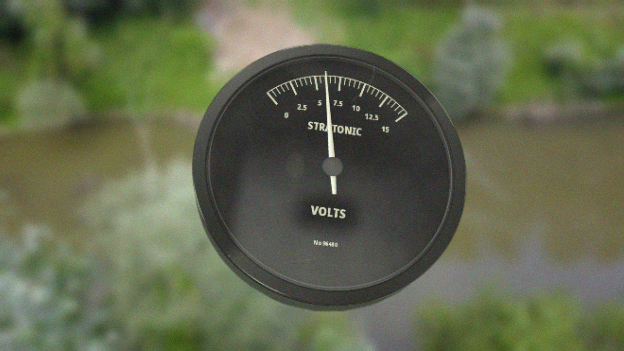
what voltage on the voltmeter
6 V
